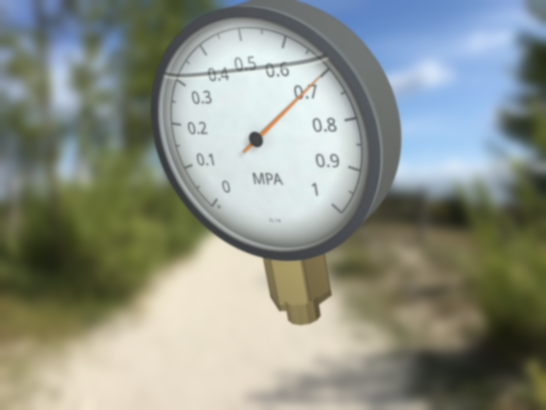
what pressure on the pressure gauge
0.7 MPa
